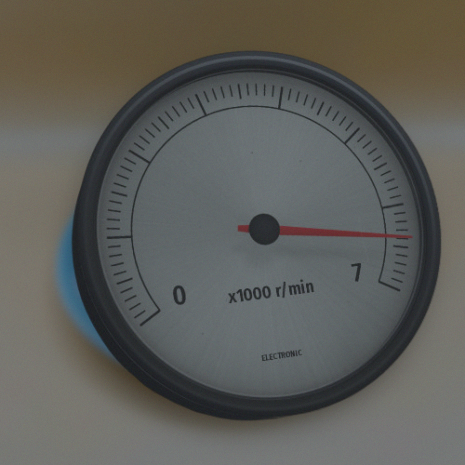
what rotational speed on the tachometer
6400 rpm
